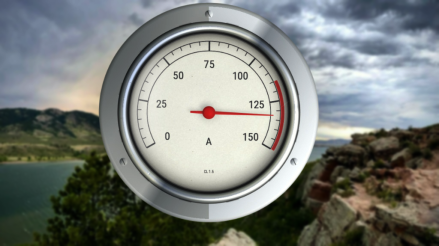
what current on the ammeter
132.5 A
